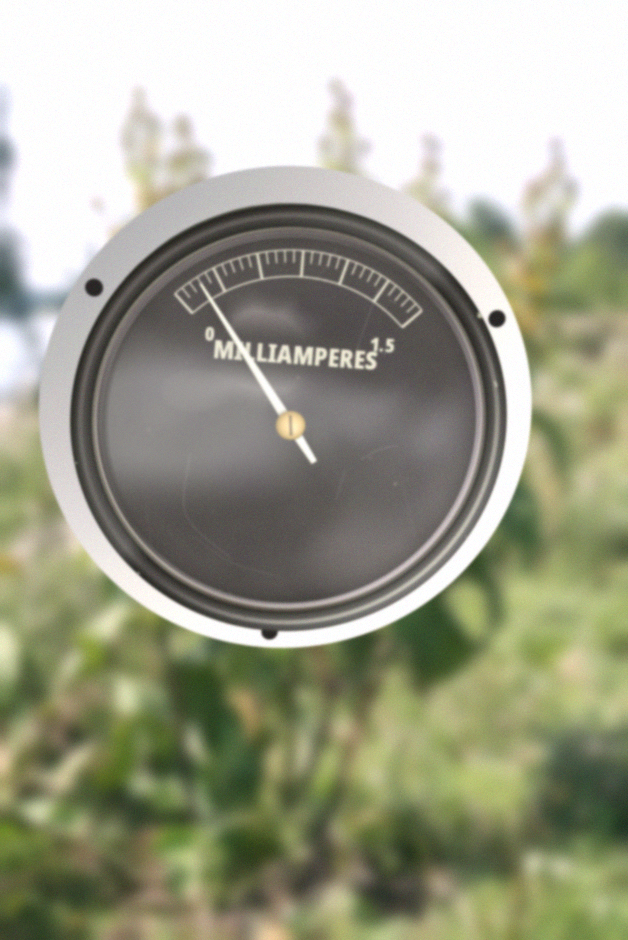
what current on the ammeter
0.15 mA
